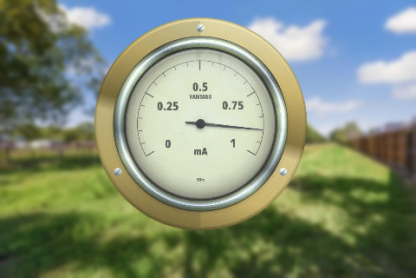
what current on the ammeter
0.9 mA
